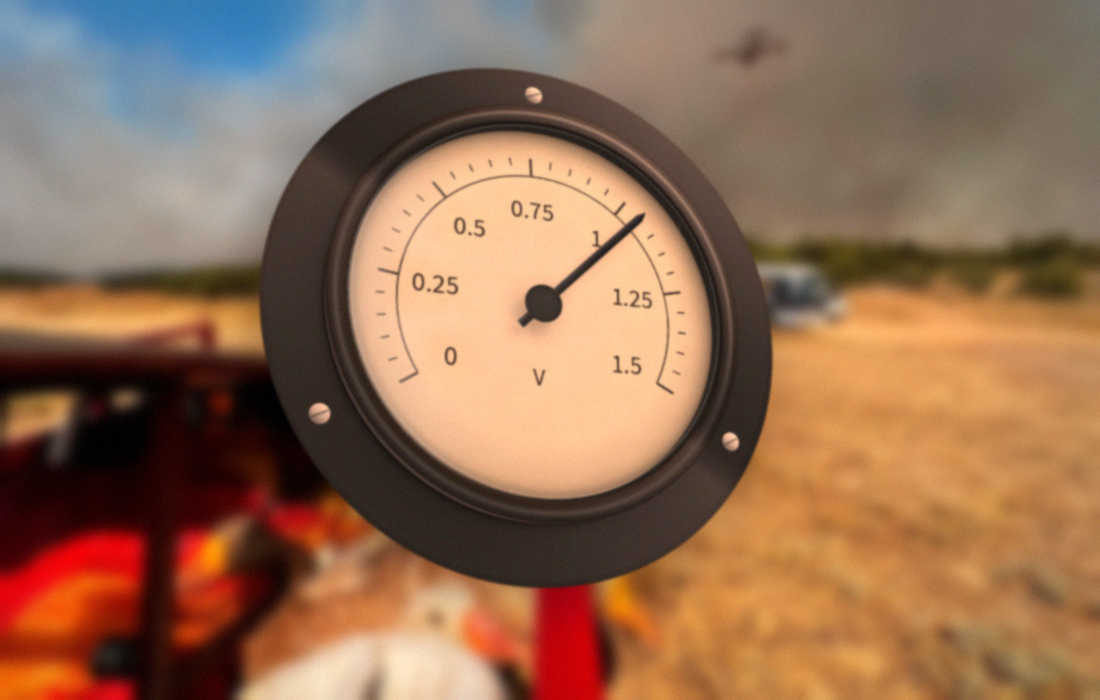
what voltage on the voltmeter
1.05 V
